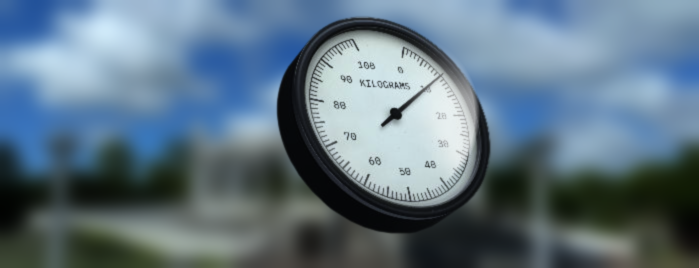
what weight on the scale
10 kg
